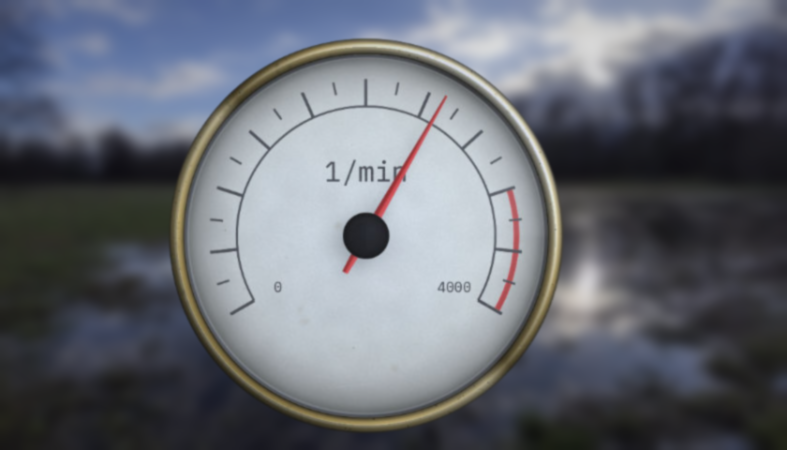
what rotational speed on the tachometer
2500 rpm
